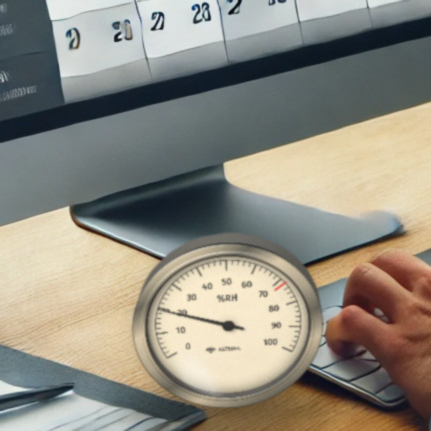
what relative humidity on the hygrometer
20 %
